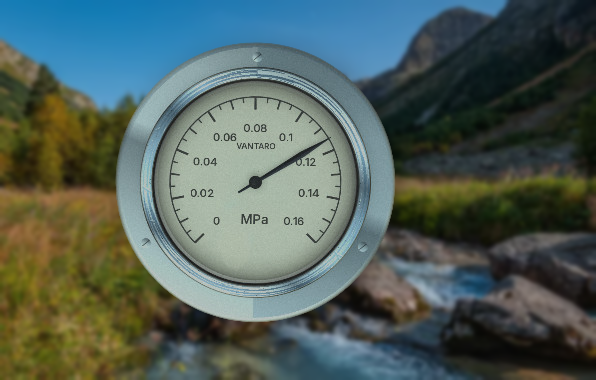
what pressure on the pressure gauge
0.115 MPa
